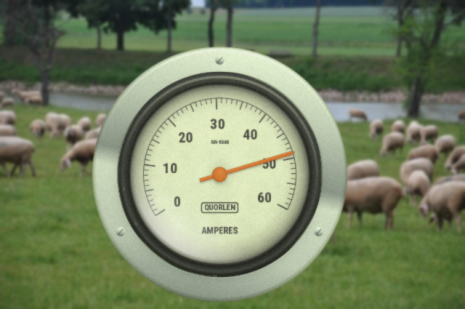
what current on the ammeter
49 A
